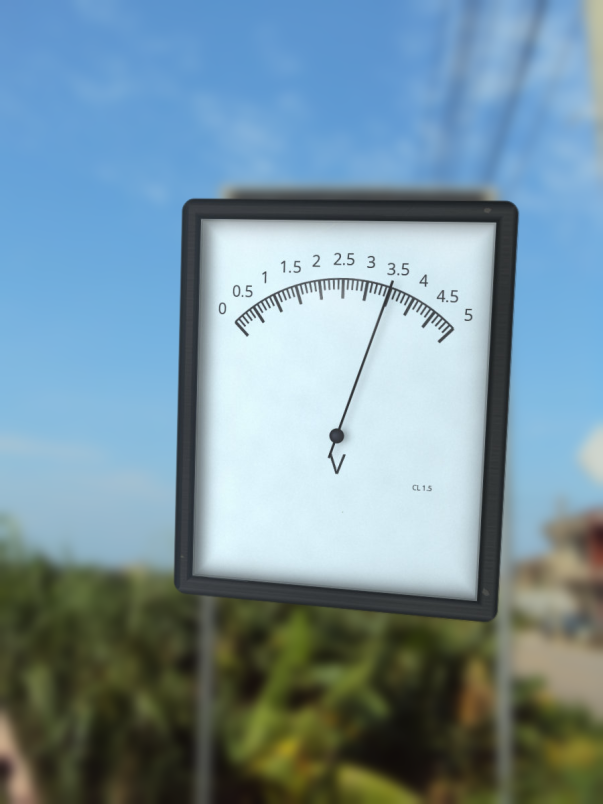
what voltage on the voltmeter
3.5 V
